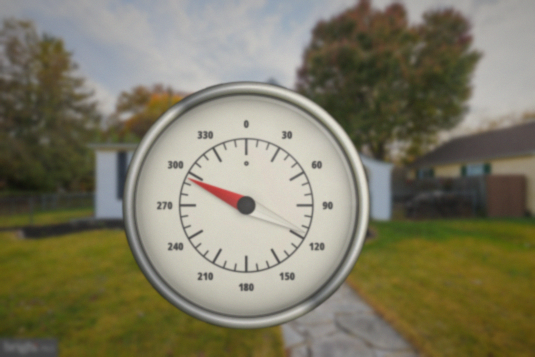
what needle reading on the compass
295 °
